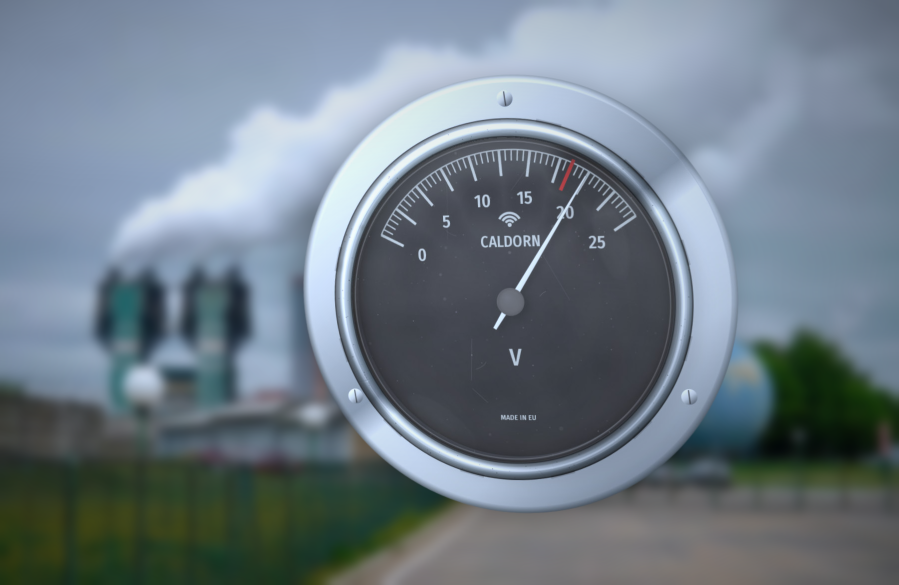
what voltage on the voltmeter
20 V
